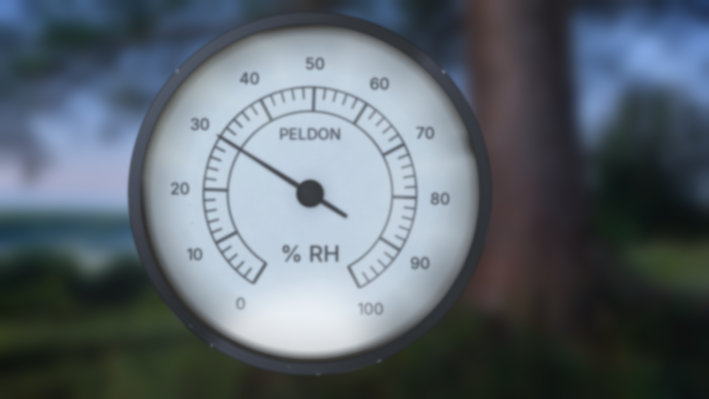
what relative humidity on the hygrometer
30 %
